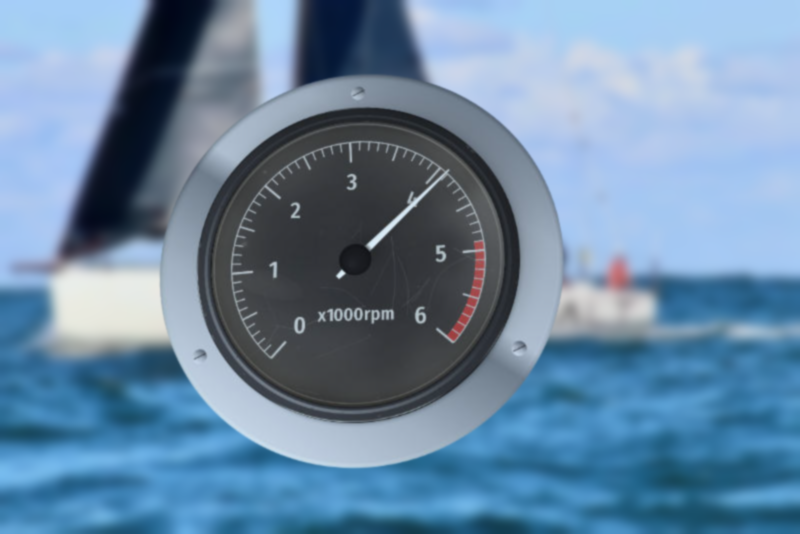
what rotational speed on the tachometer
4100 rpm
